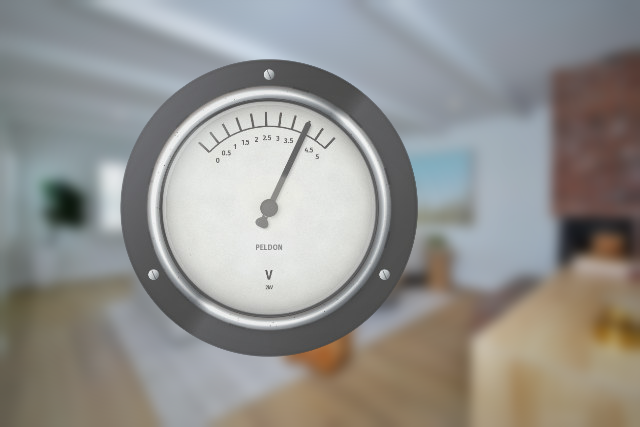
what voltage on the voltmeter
4 V
